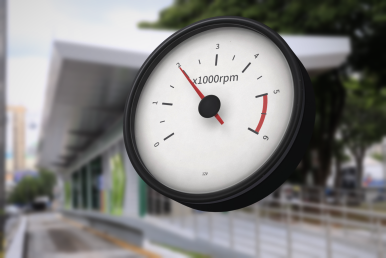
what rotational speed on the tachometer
2000 rpm
